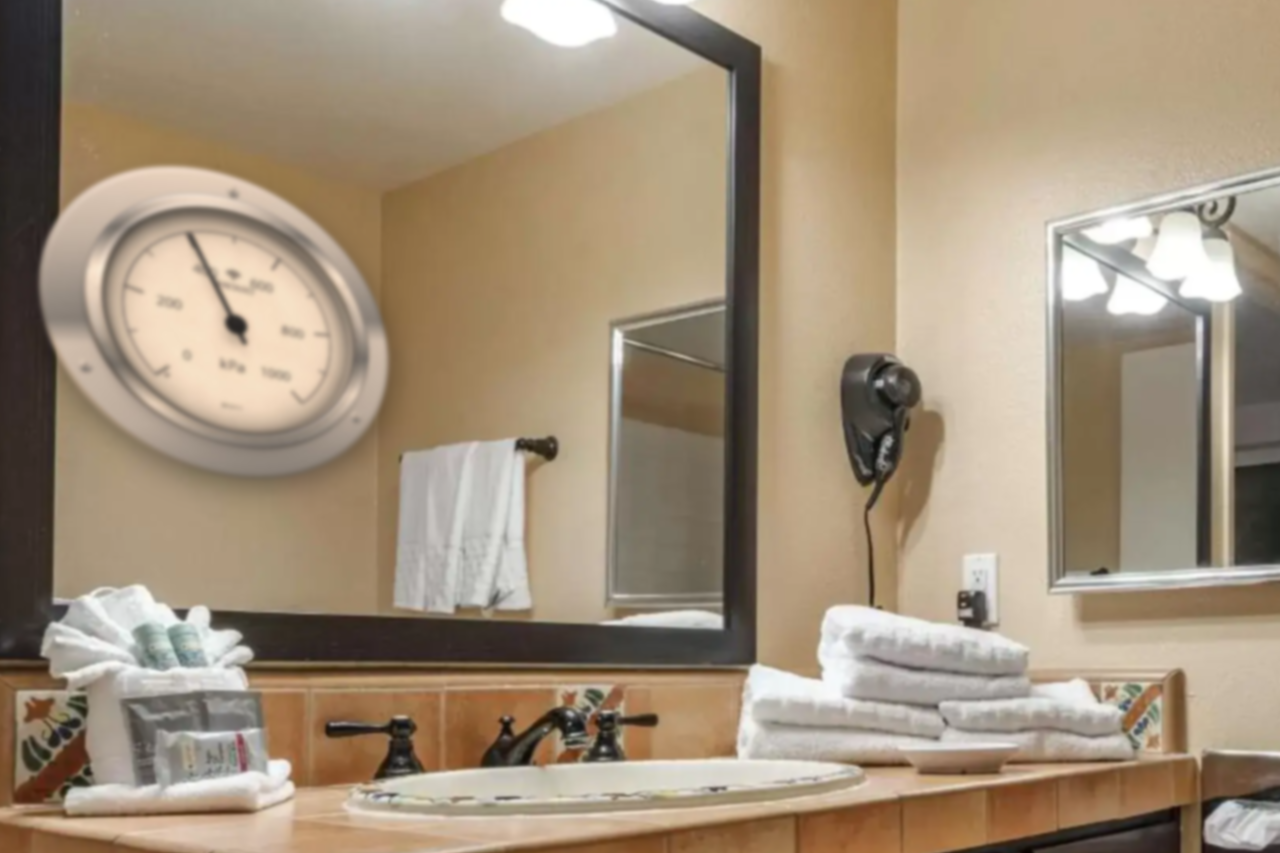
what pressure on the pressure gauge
400 kPa
